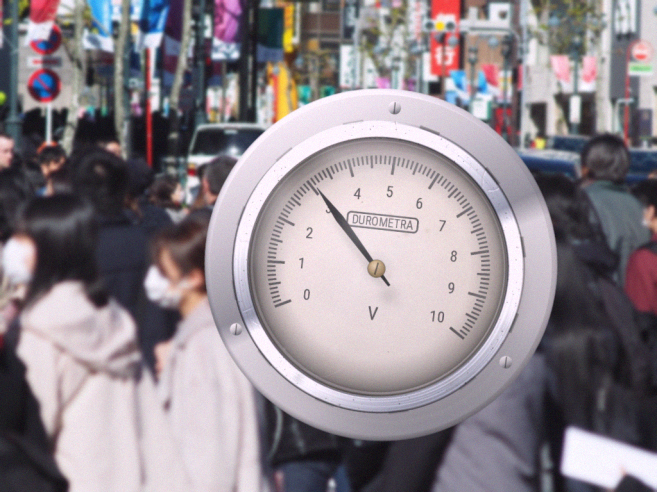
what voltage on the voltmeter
3.1 V
